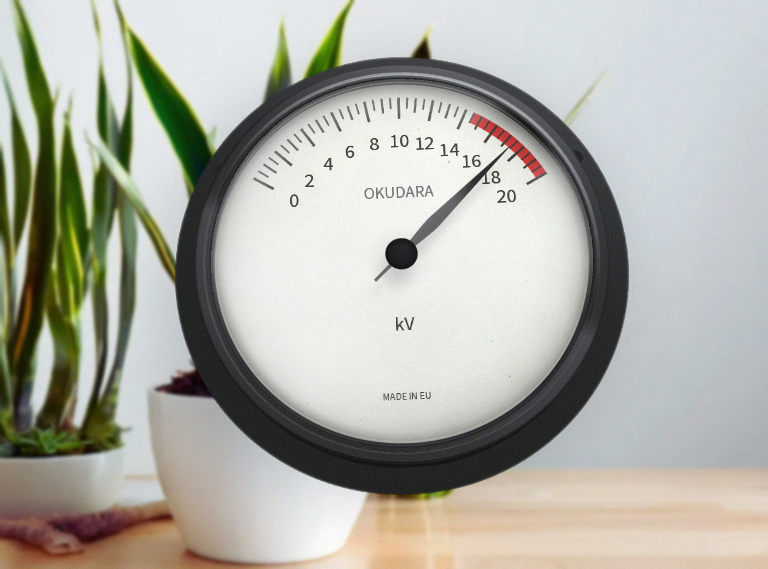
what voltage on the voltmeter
17.5 kV
